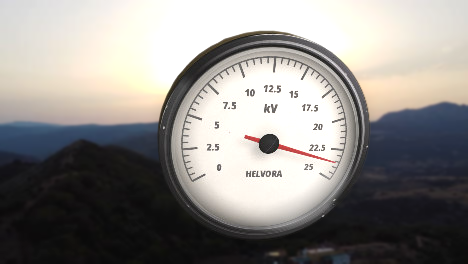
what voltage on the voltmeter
23.5 kV
